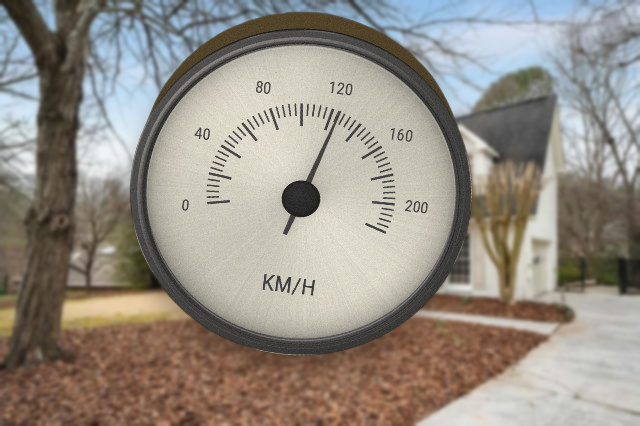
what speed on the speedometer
124 km/h
